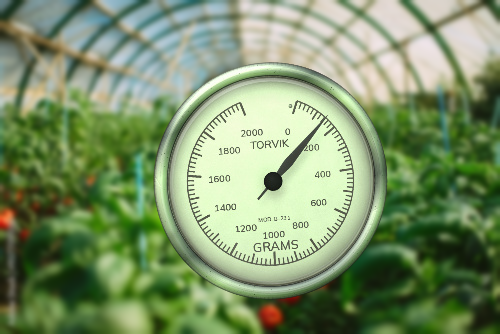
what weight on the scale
140 g
